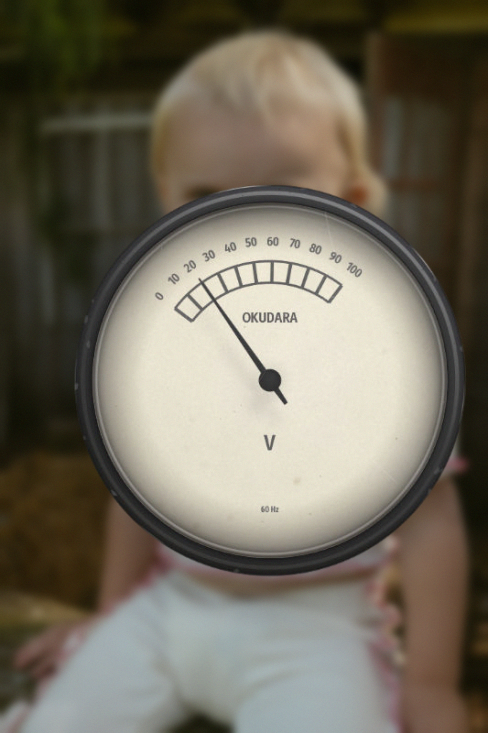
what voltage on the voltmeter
20 V
